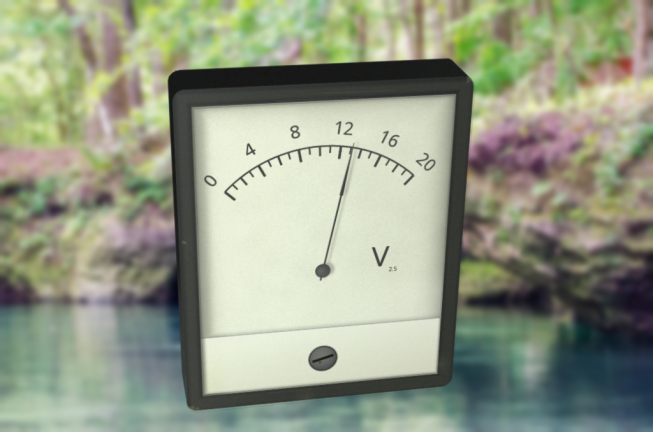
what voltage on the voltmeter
13 V
